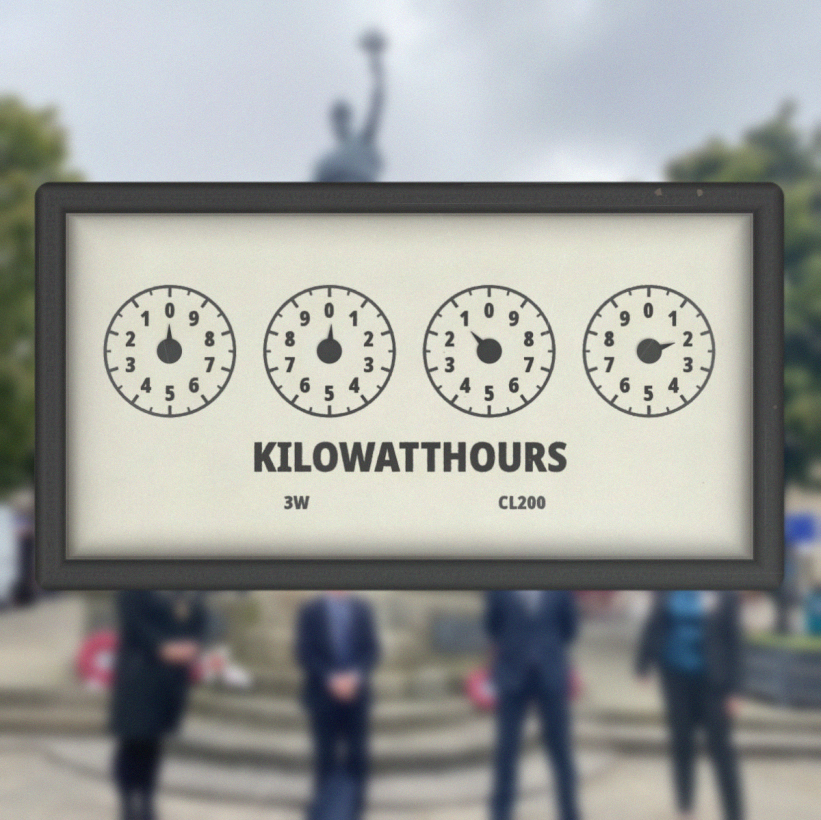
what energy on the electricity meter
12 kWh
